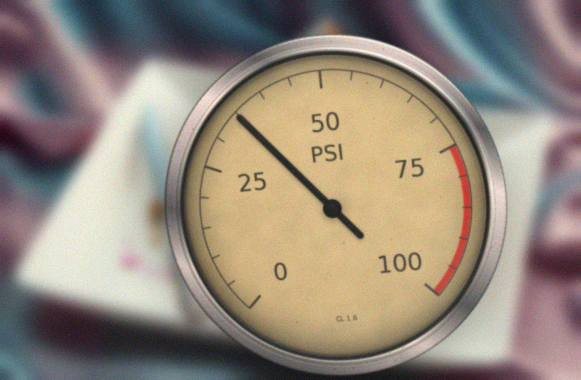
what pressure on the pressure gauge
35 psi
